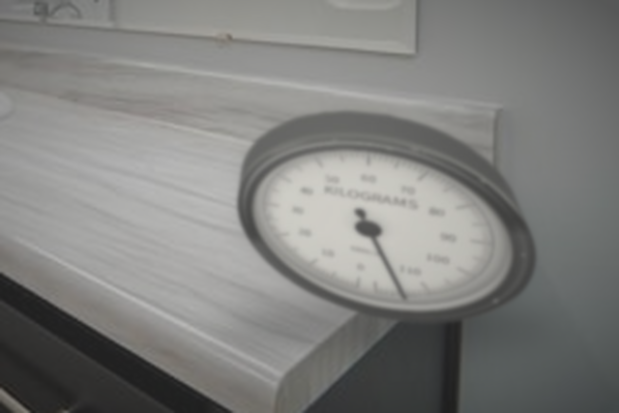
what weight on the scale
115 kg
